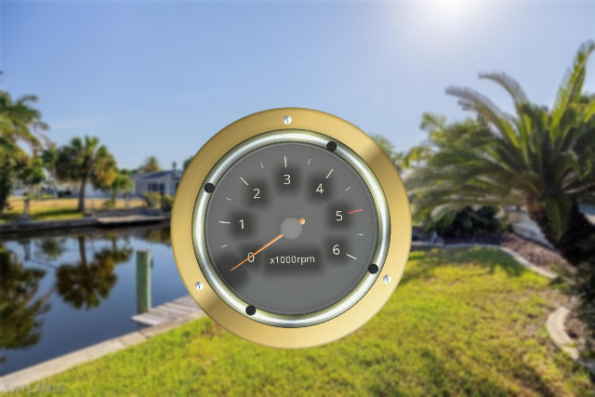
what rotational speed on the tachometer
0 rpm
